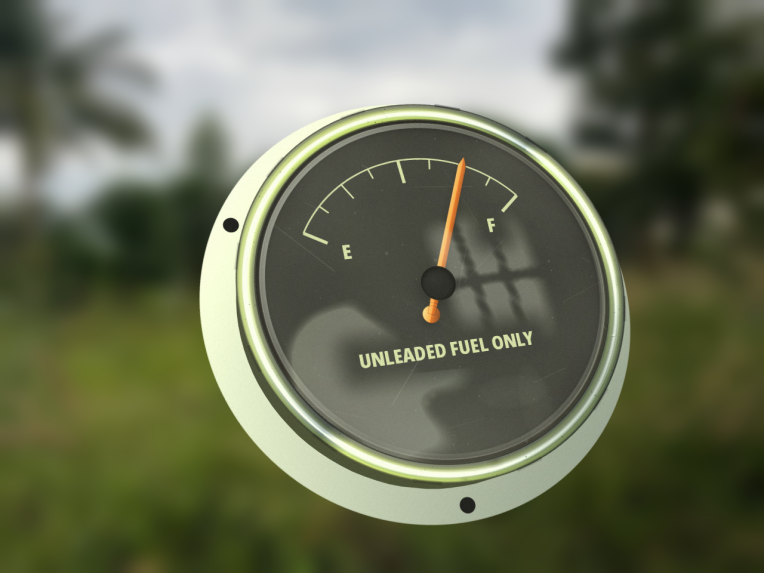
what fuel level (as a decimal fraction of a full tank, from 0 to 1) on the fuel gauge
0.75
